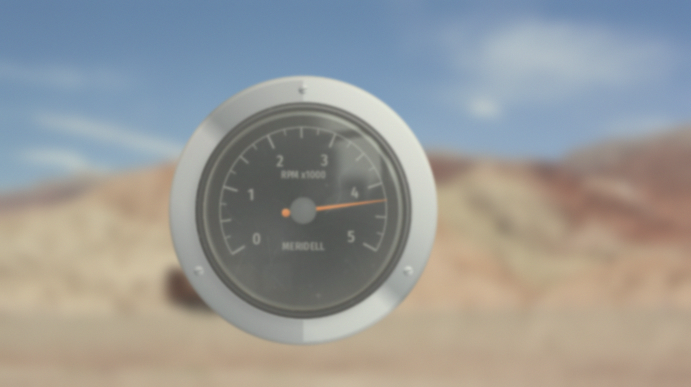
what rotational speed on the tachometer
4250 rpm
